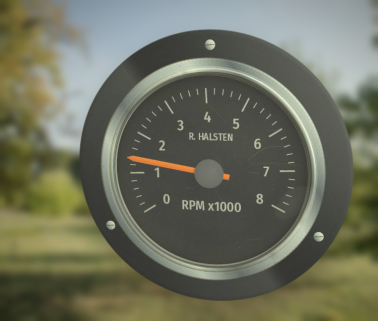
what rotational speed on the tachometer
1400 rpm
